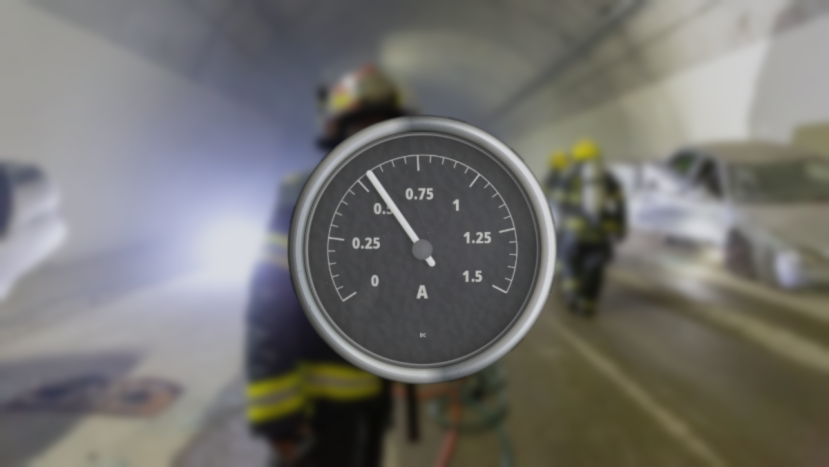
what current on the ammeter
0.55 A
